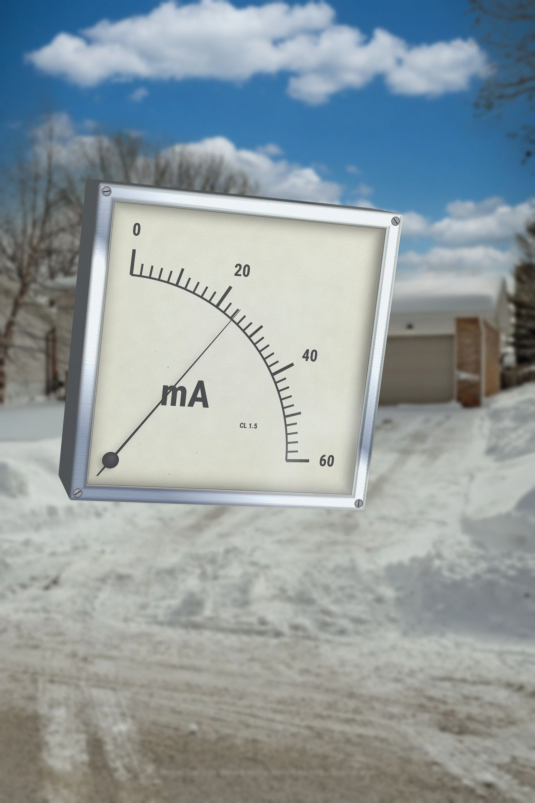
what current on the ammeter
24 mA
